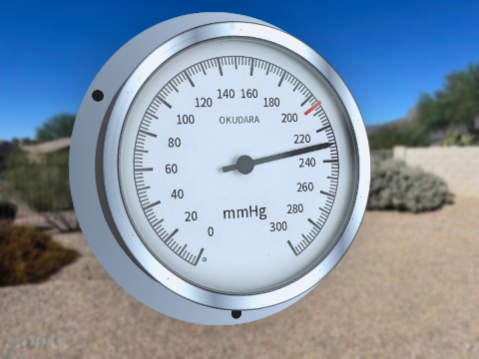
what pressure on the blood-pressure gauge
230 mmHg
